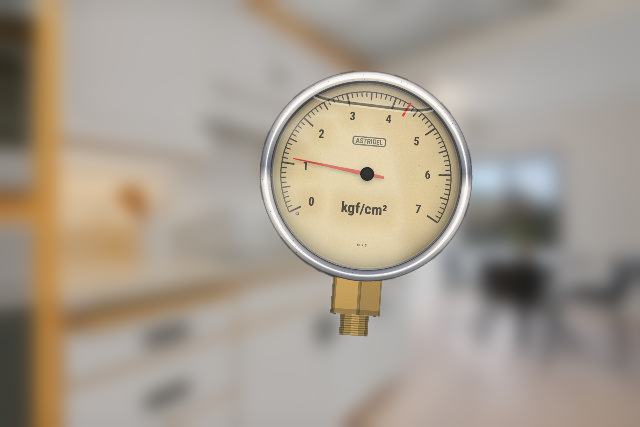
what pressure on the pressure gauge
1.1 kg/cm²
